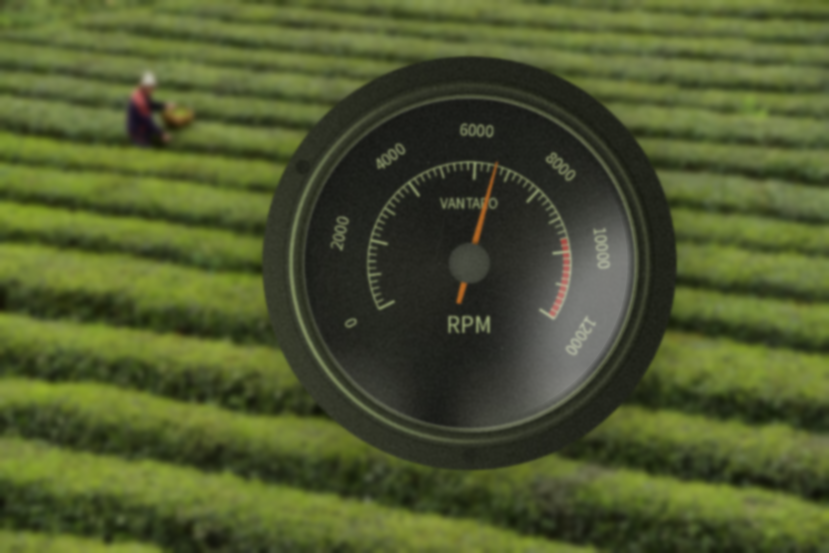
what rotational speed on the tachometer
6600 rpm
